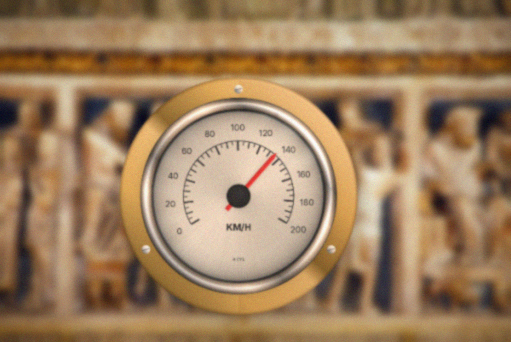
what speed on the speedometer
135 km/h
